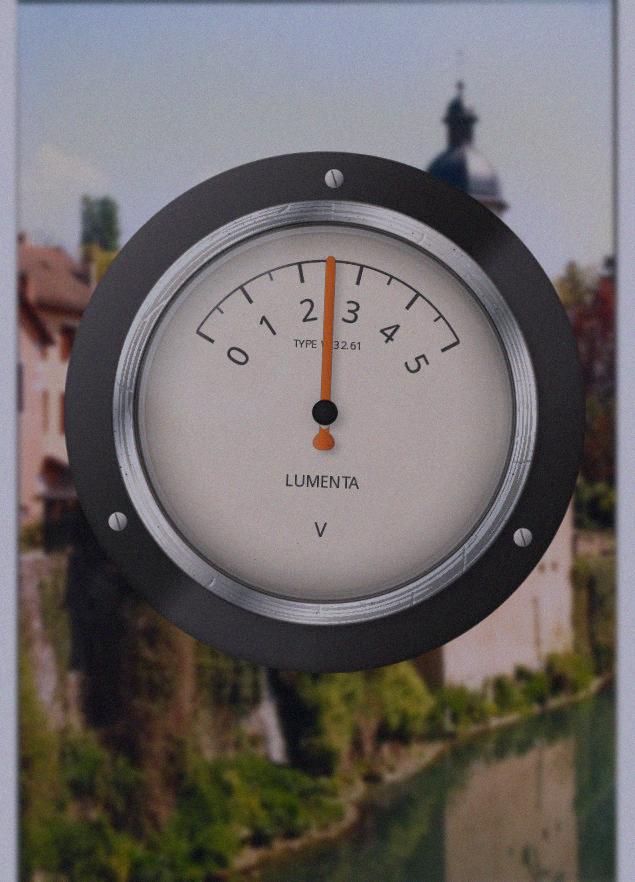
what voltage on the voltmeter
2.5 V
